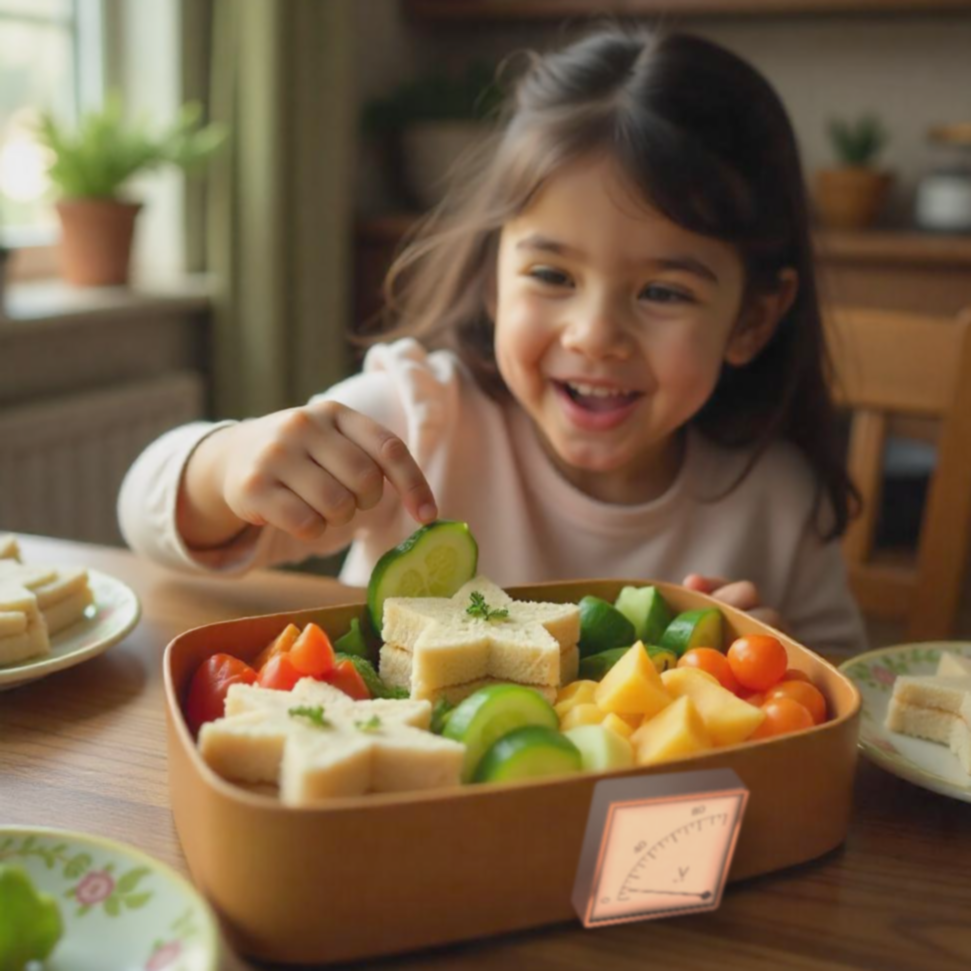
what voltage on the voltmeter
10 V
